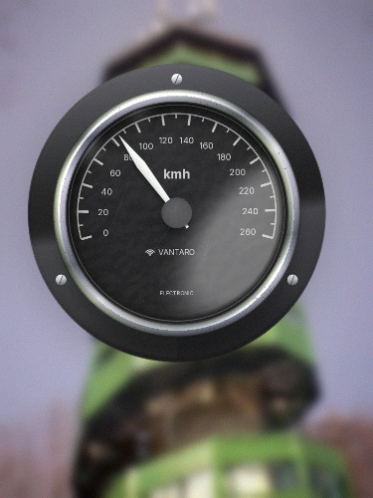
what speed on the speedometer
85 km/h
